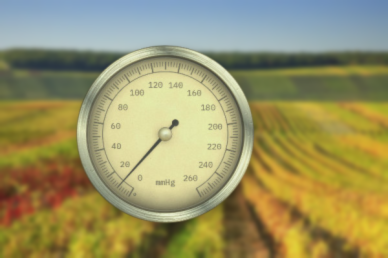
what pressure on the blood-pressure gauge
10 mmHg
